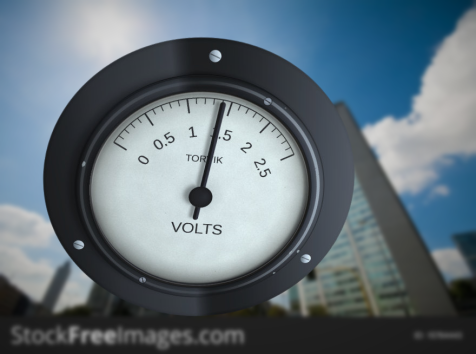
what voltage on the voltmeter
1.4 V
